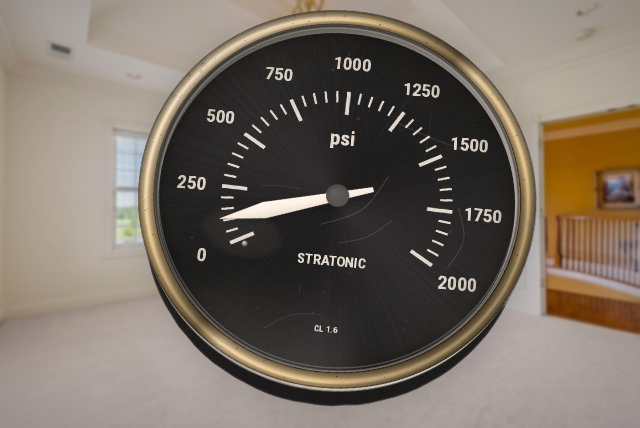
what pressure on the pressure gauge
100 psi
